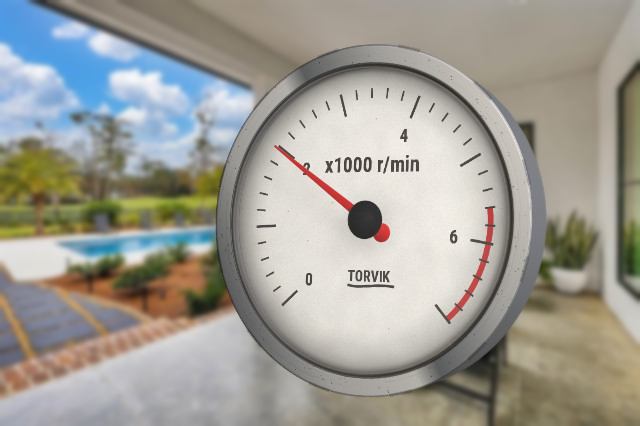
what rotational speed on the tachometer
2000 rpm
